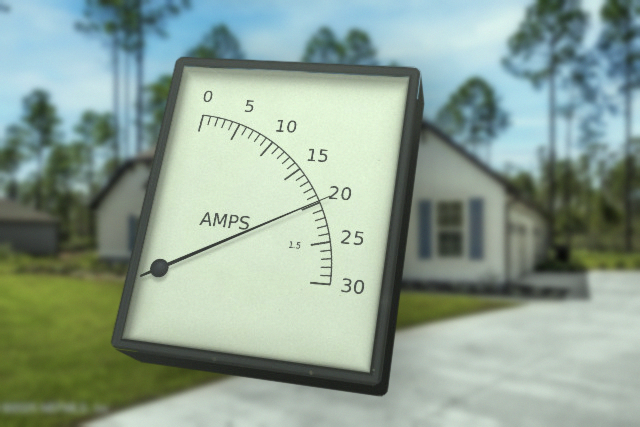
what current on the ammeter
20 A
